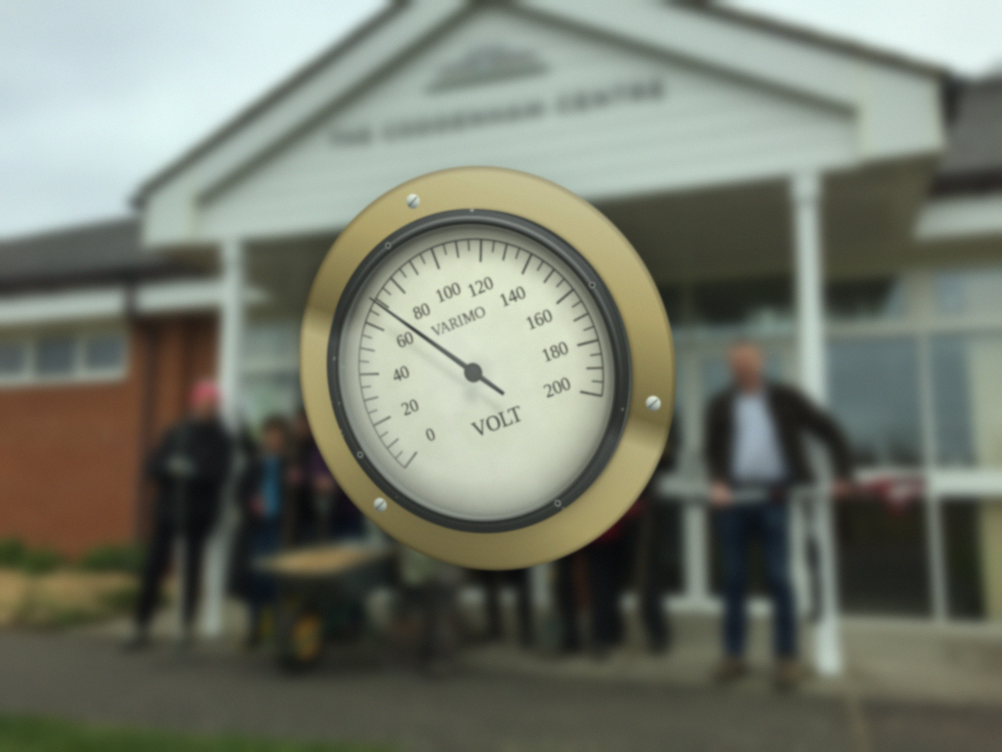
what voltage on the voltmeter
70 V
